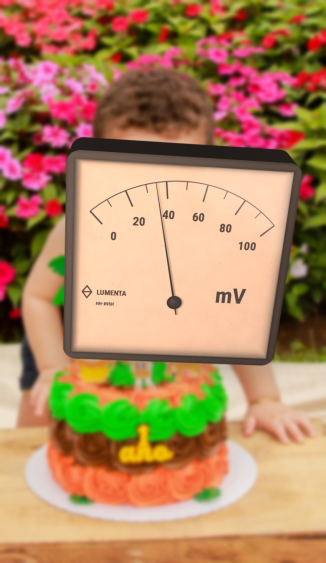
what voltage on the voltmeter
35 mV
